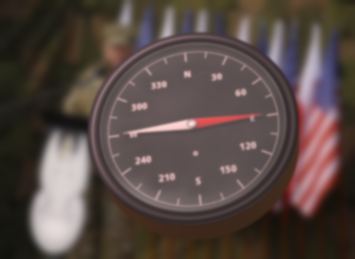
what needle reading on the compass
90 °
